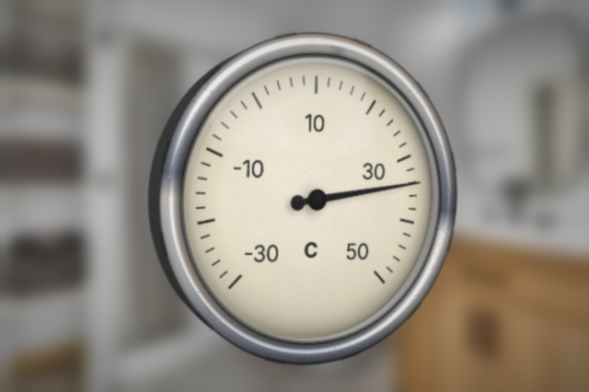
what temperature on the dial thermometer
34 °C
